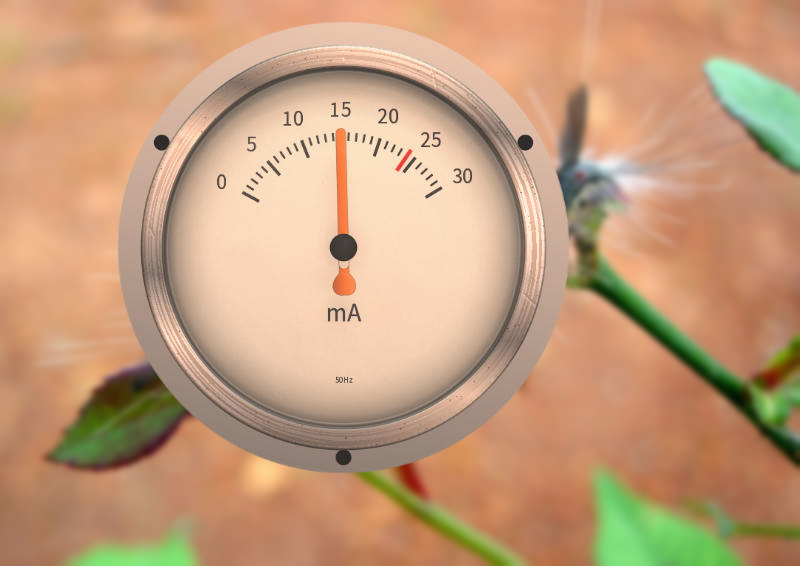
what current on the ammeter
15 mA
